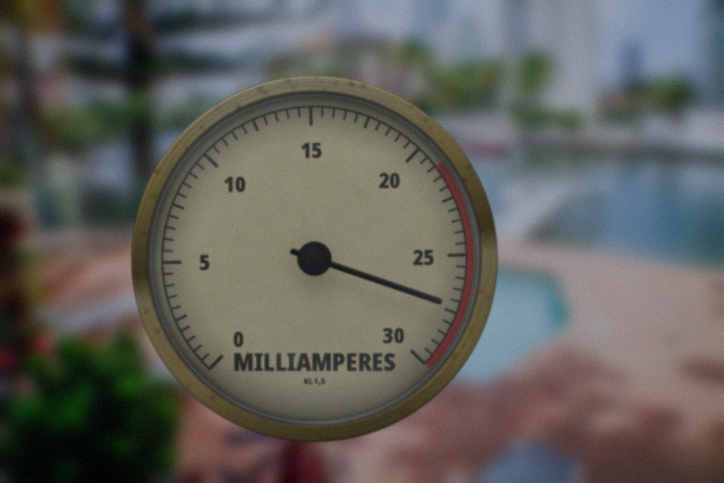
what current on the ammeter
27.25 mA
